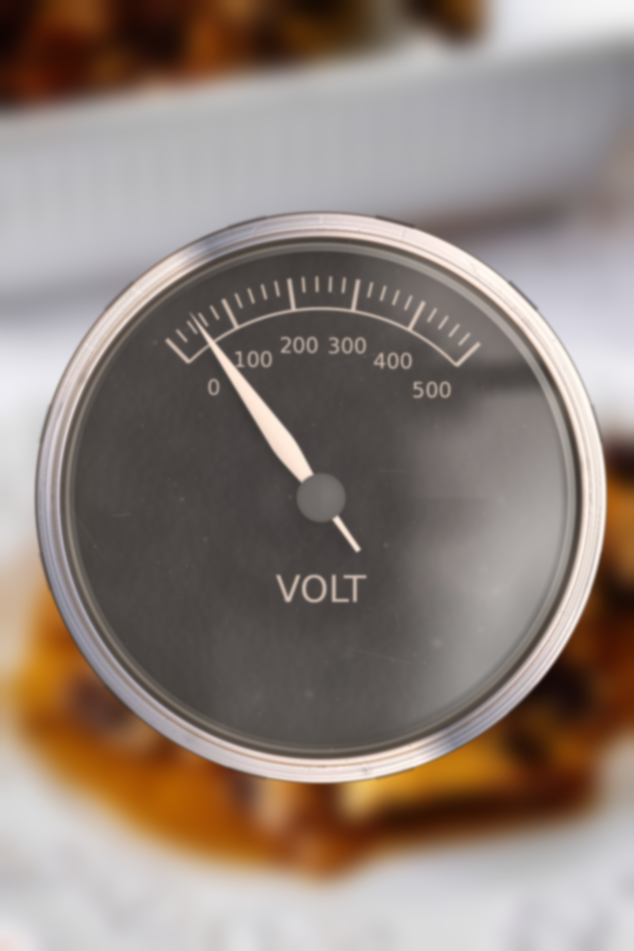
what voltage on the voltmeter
50 V
